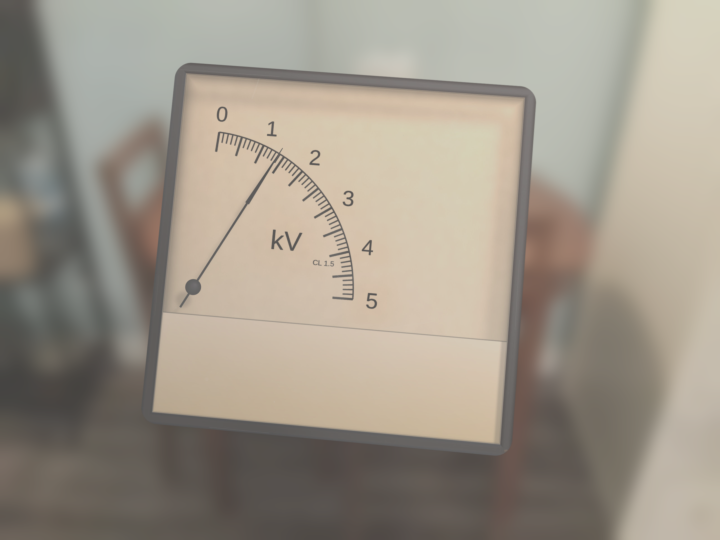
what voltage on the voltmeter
1.4 kV
